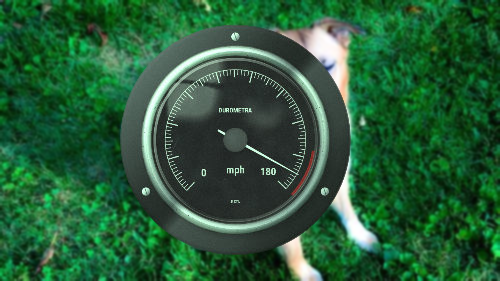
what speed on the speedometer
170 mph
